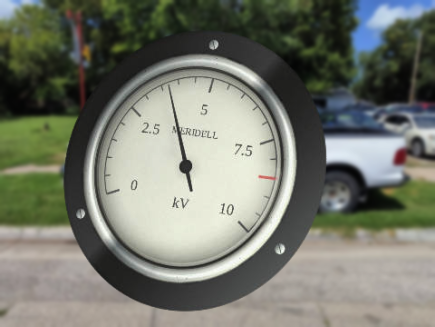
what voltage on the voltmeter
3.75 kV
